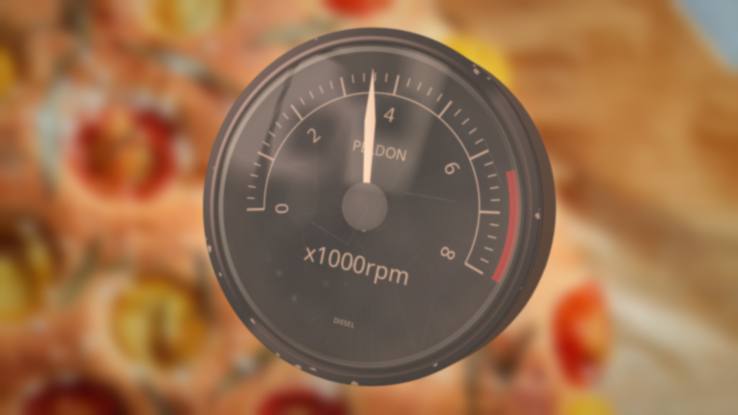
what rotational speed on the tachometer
3600 rpm
